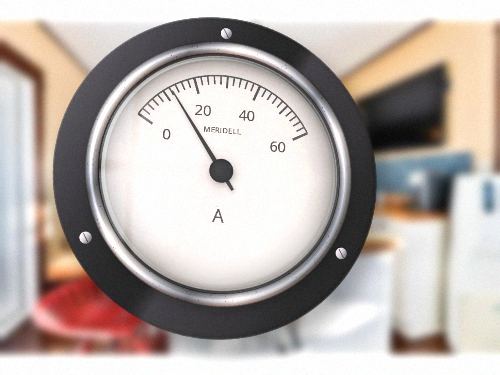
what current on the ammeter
12 A
